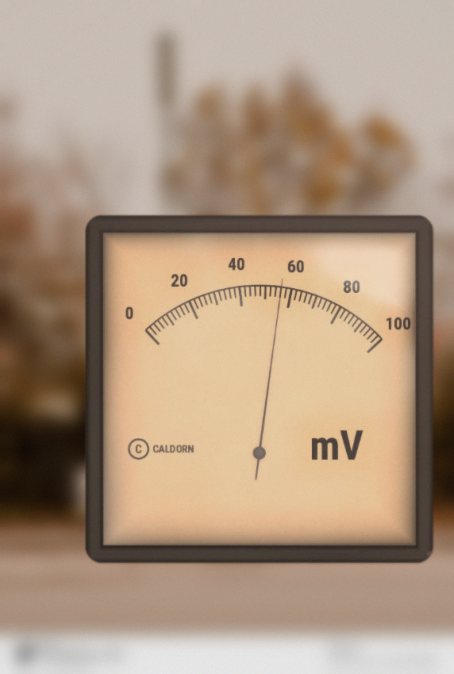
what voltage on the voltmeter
56 mV
